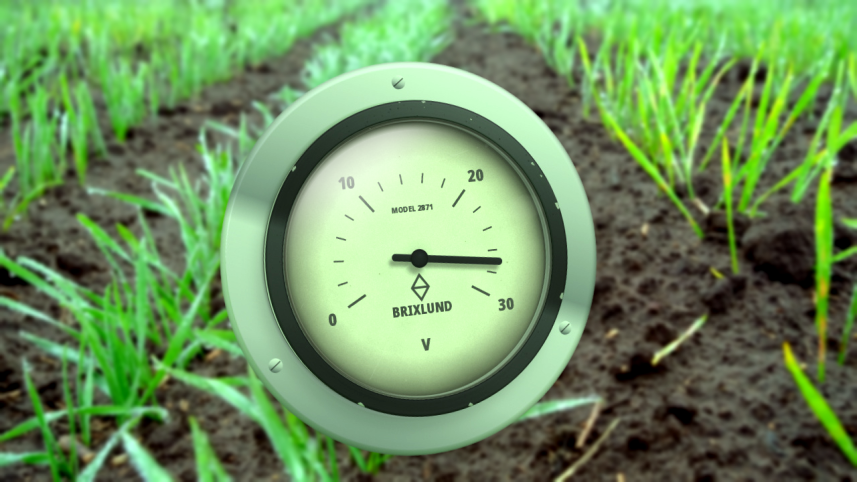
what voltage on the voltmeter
27 V
